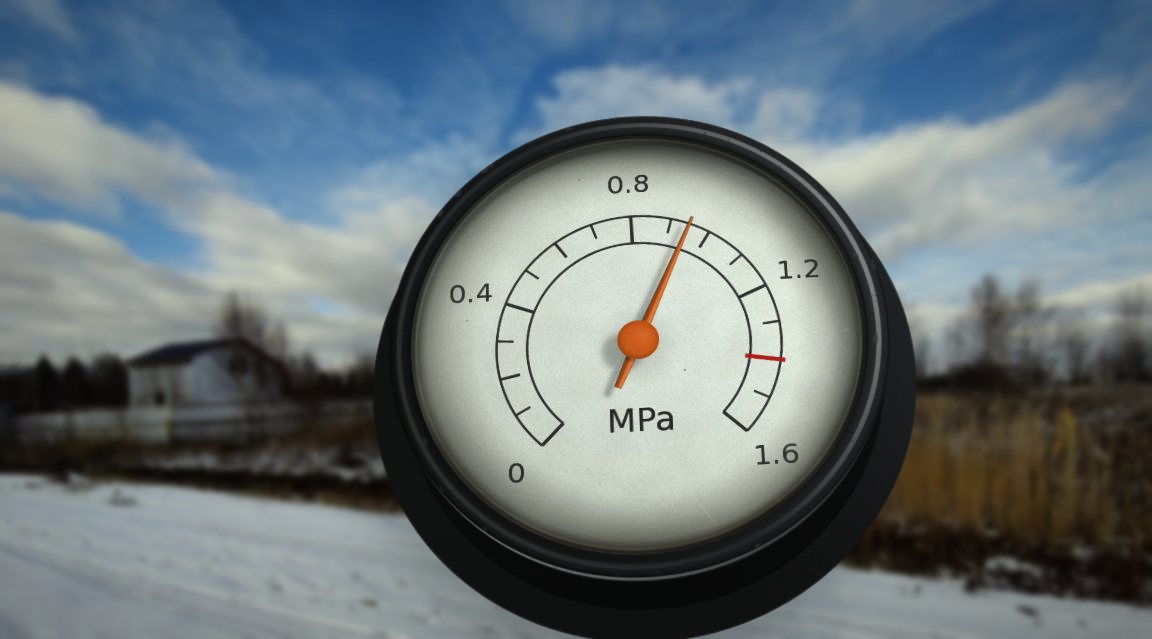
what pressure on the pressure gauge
0.95 MPa
